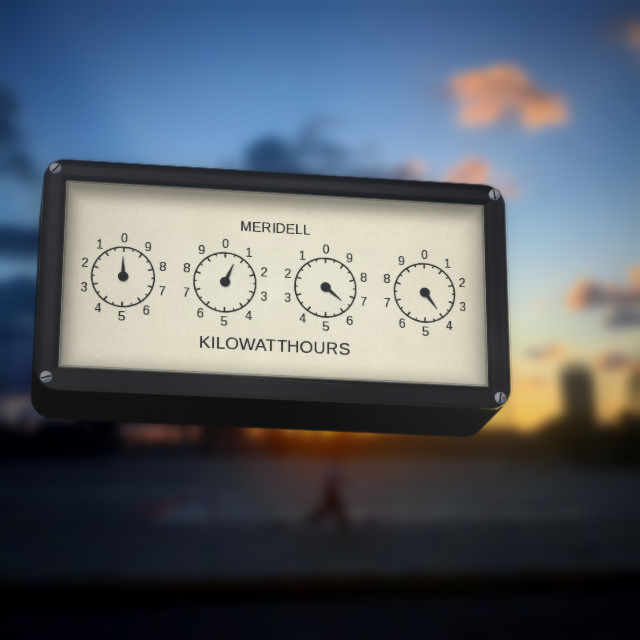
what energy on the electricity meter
64 kWh
